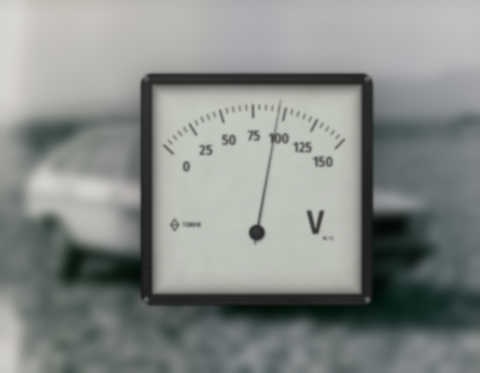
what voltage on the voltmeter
95 V
